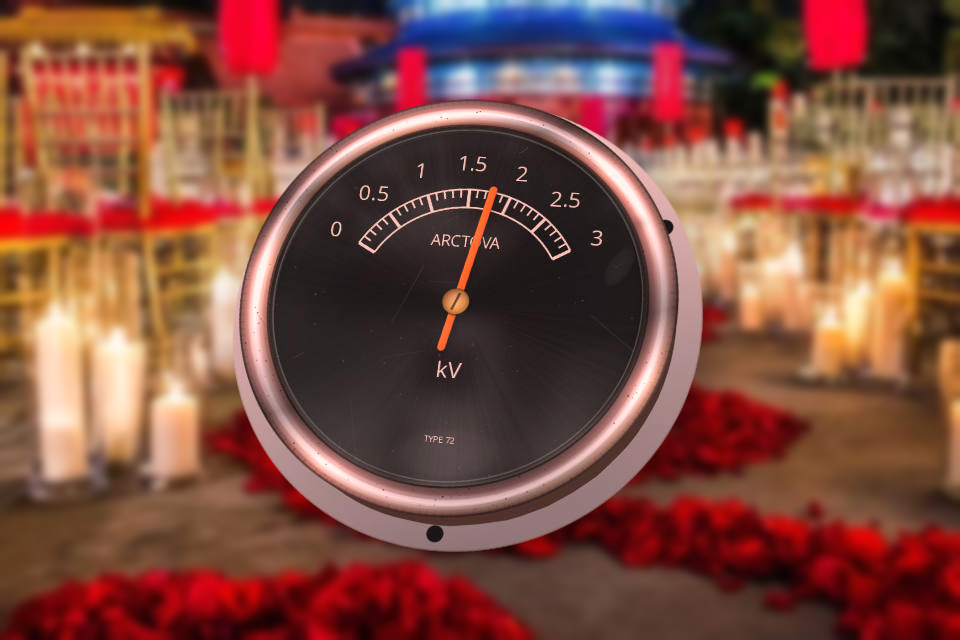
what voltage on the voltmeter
1.8 kV
